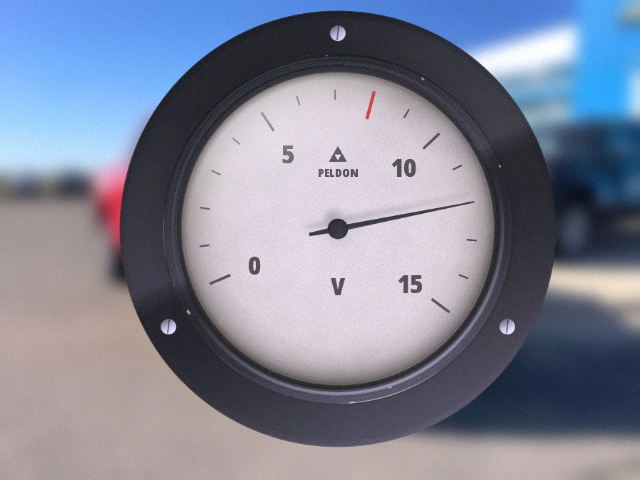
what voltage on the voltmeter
12 V
